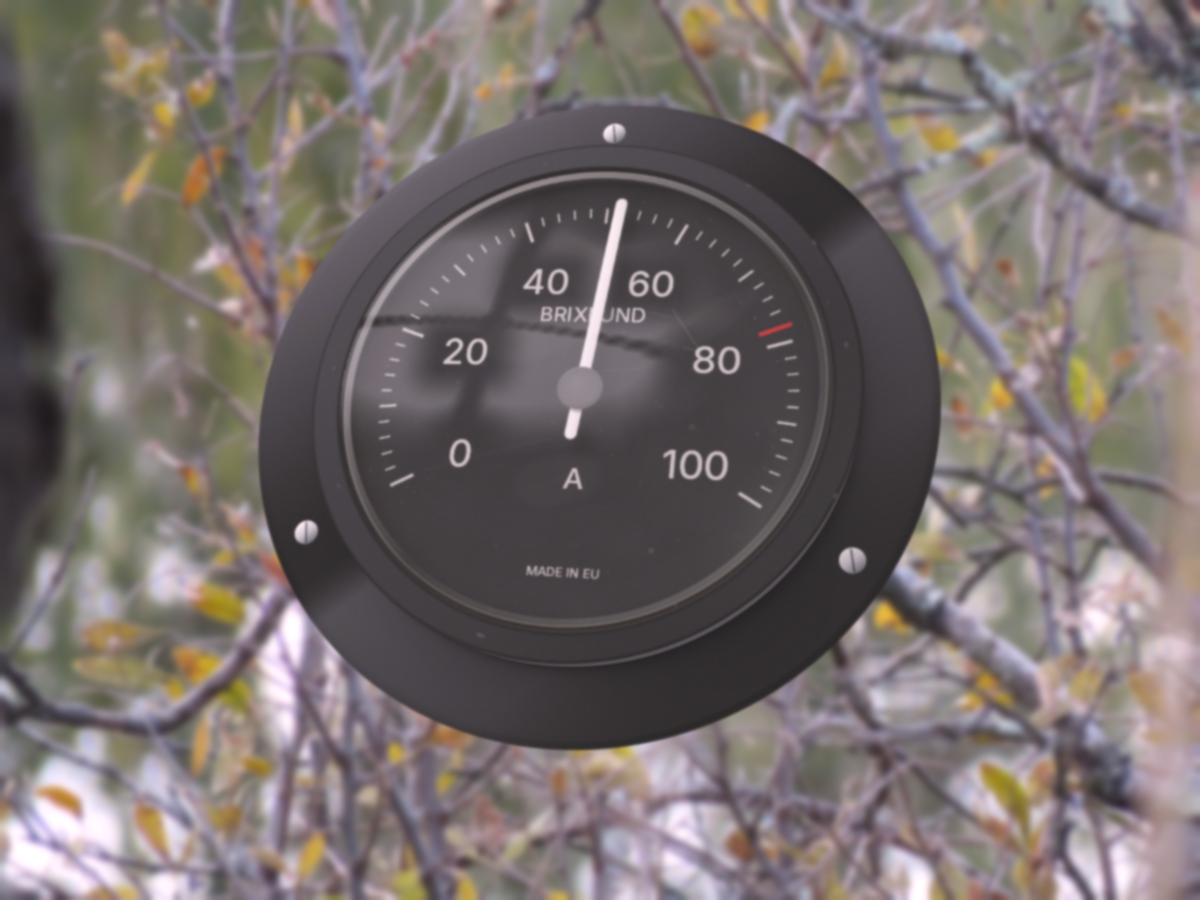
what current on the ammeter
52 A
